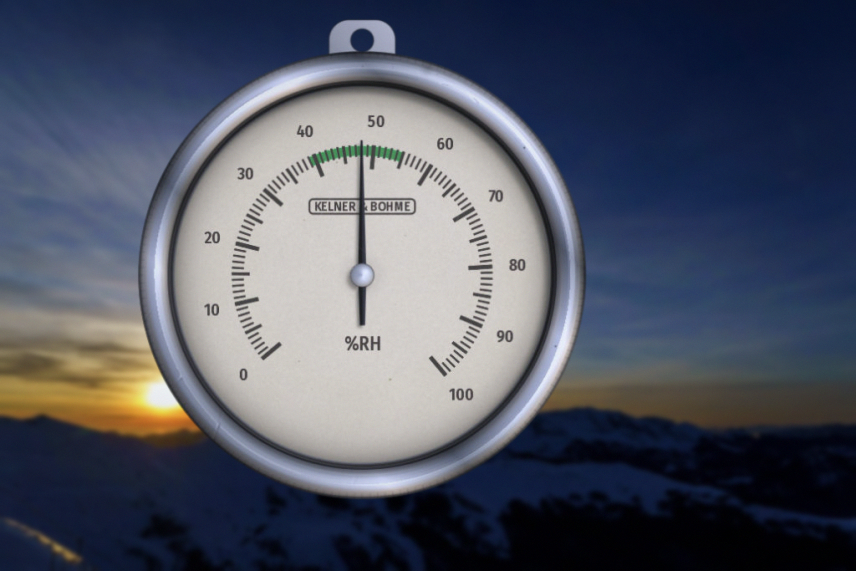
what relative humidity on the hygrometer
48 %
